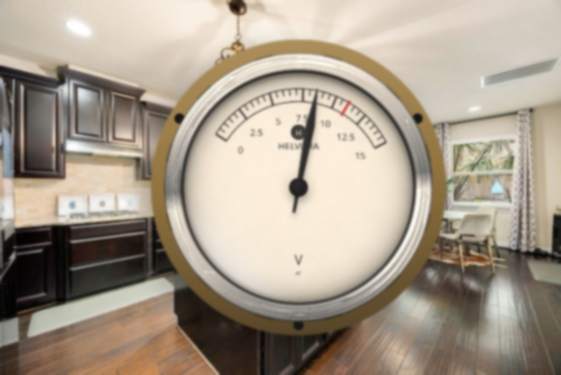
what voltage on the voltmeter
8.5 V
